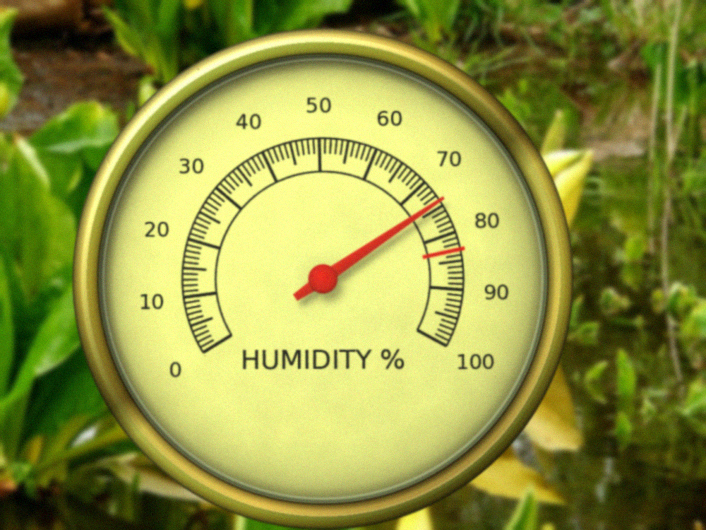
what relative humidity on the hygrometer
74 %
